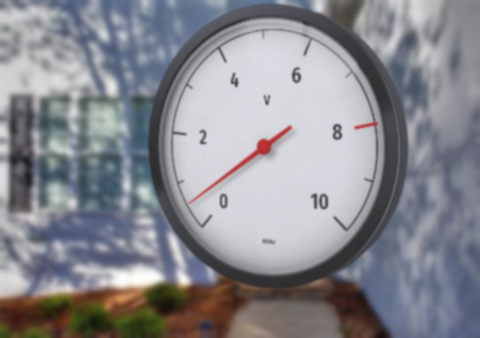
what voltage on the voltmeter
0.5 V
